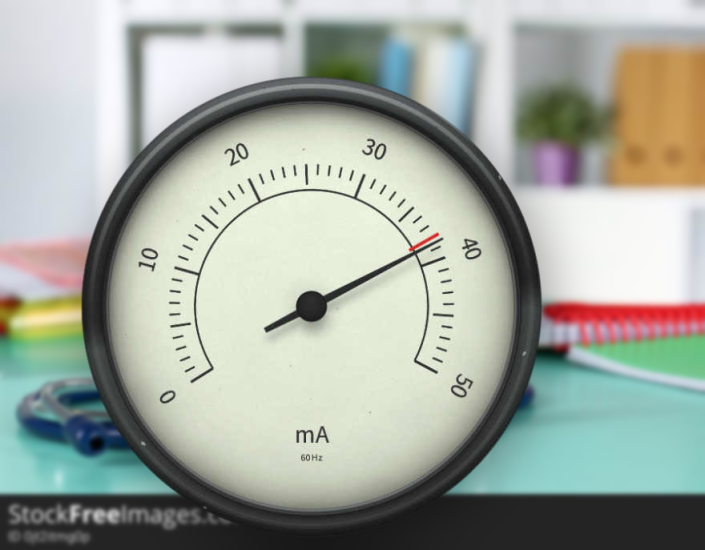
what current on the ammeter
38.5 mA
